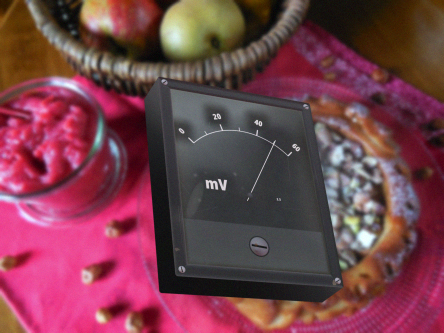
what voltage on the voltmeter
50 mV
